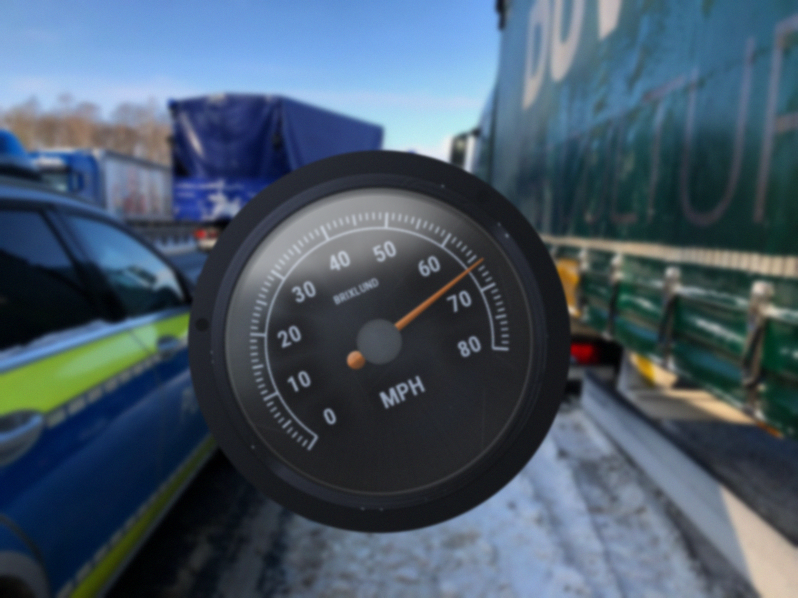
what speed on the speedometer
66 mph
